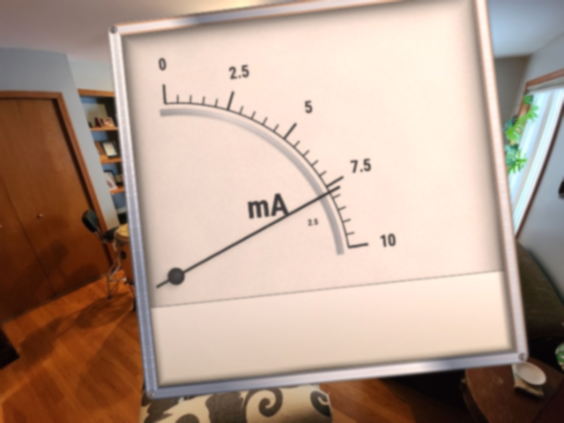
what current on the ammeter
7.75 mA
